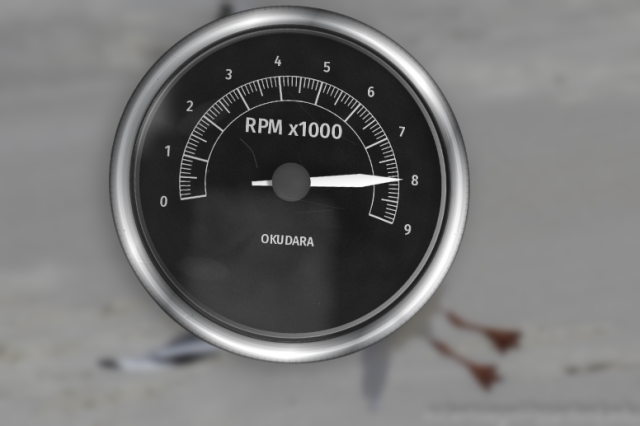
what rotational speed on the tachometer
8000 rpm
